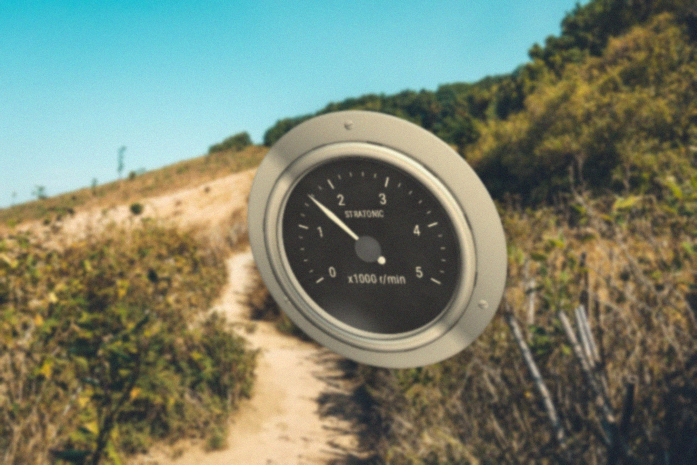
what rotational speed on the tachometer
1600 rpm
